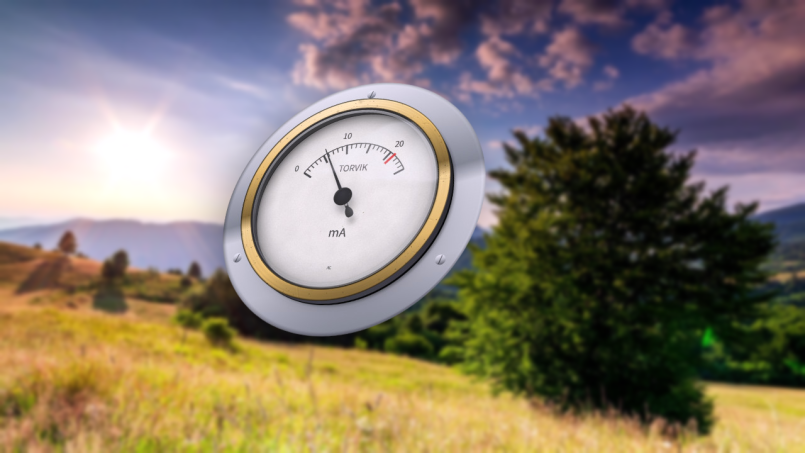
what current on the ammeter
6 mA
